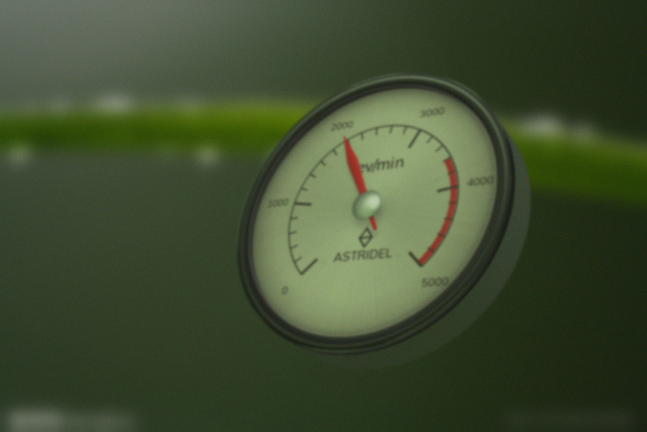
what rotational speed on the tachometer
2000 rpm
